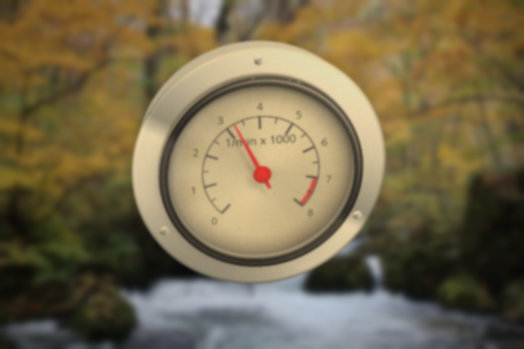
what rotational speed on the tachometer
3250 rpm
